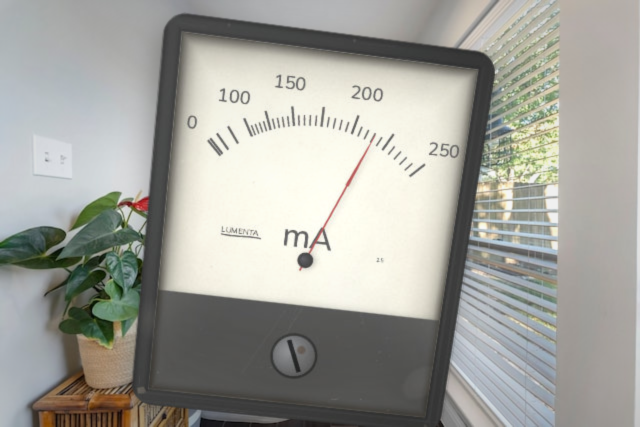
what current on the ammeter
215 mA
